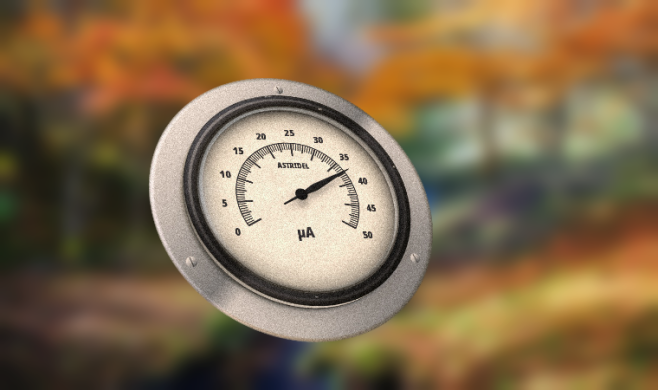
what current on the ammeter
37.5 µA
